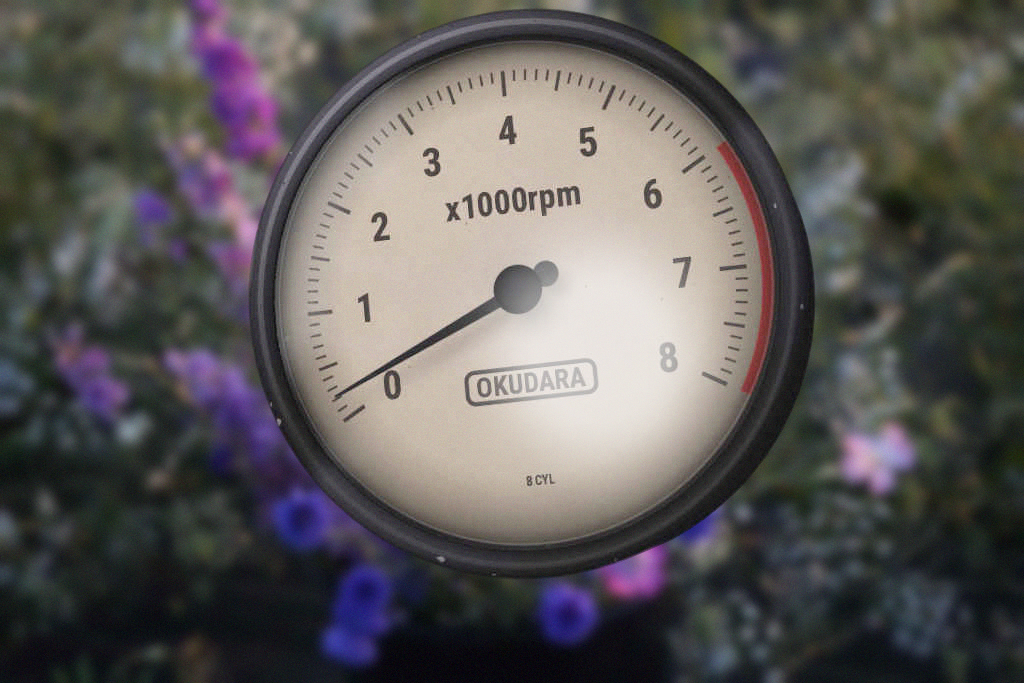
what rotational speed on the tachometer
200 rpm
